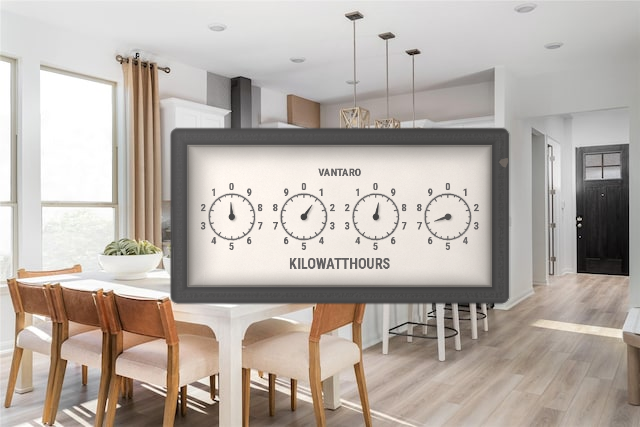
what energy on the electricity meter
97 kWh
